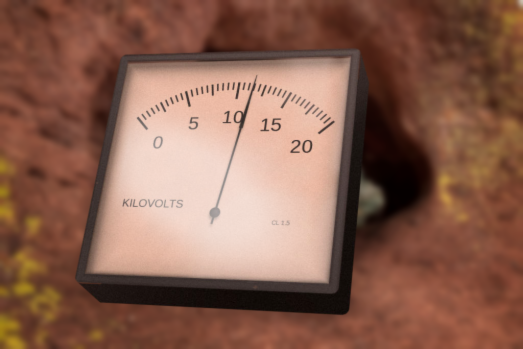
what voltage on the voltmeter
11.5 kV
